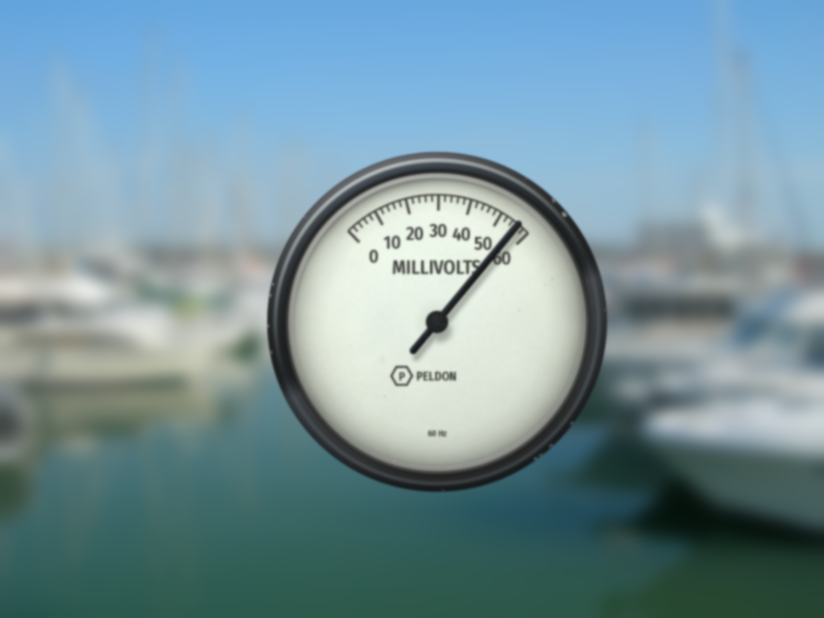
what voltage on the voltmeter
56 mV
